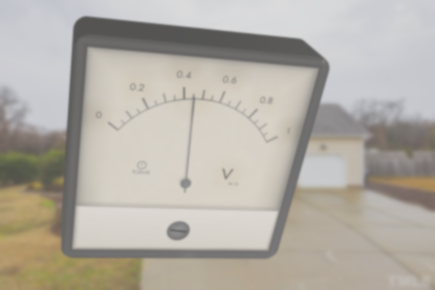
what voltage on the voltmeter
0.45 V
